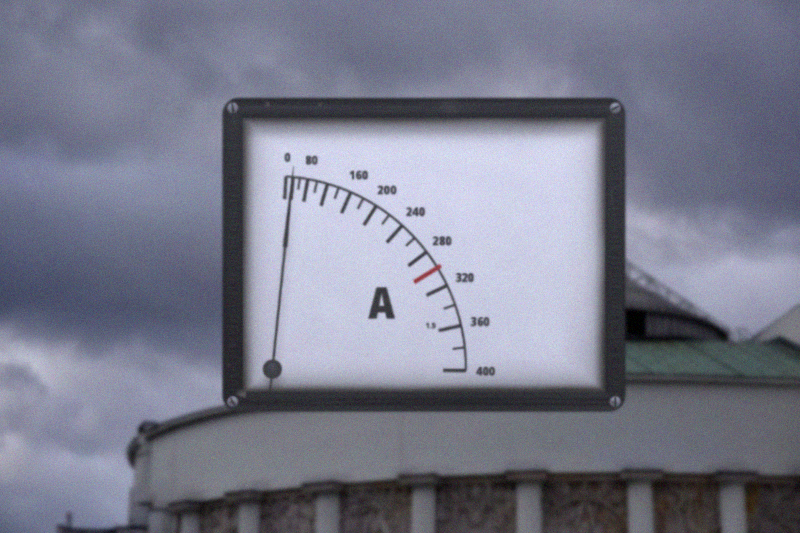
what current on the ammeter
40 A
